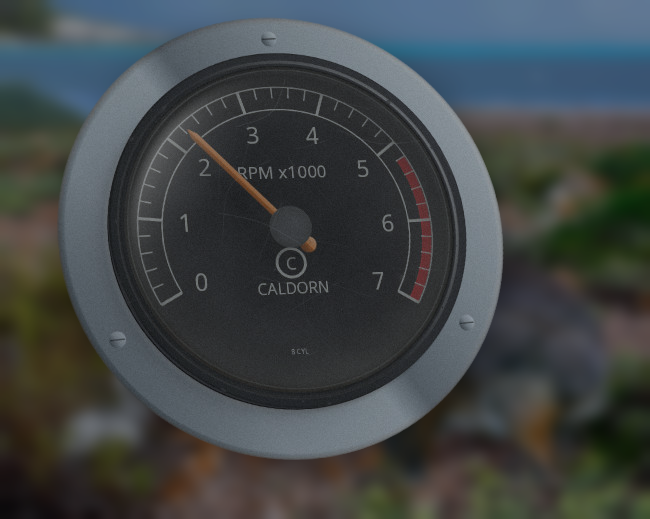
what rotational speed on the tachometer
2200 rpm
